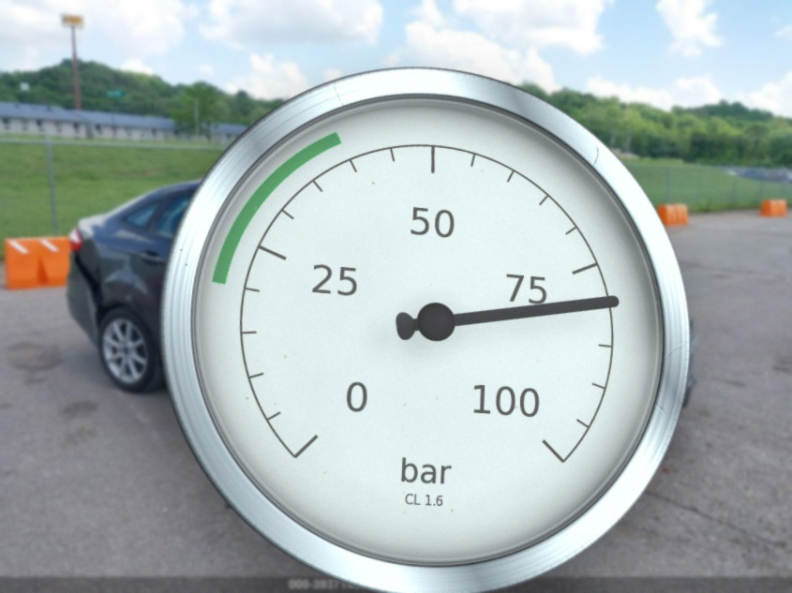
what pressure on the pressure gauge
80 bar
